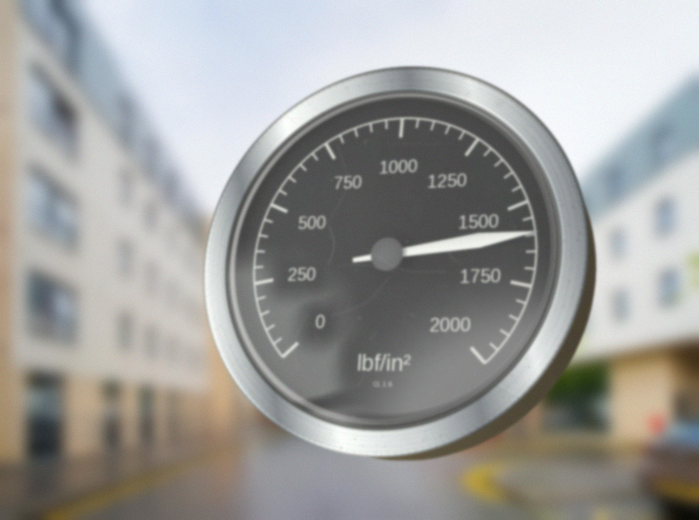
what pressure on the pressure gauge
1600 psi
